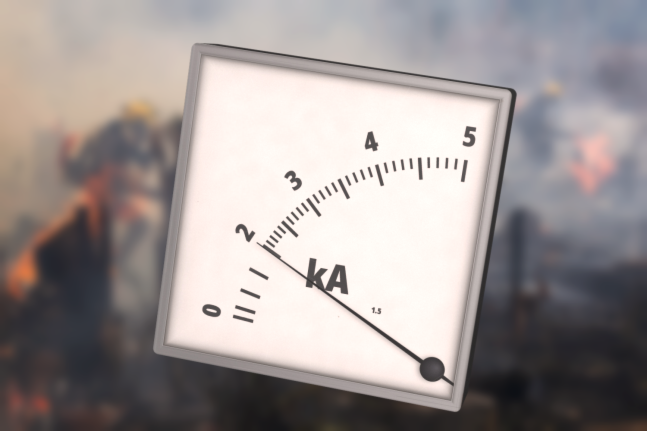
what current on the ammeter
2 kA
